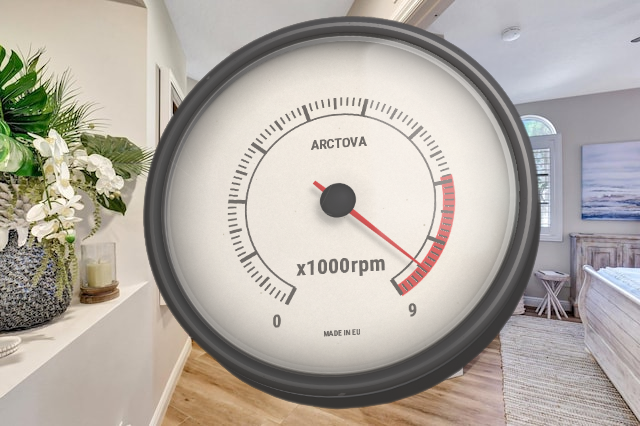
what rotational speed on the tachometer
8500 rpm
